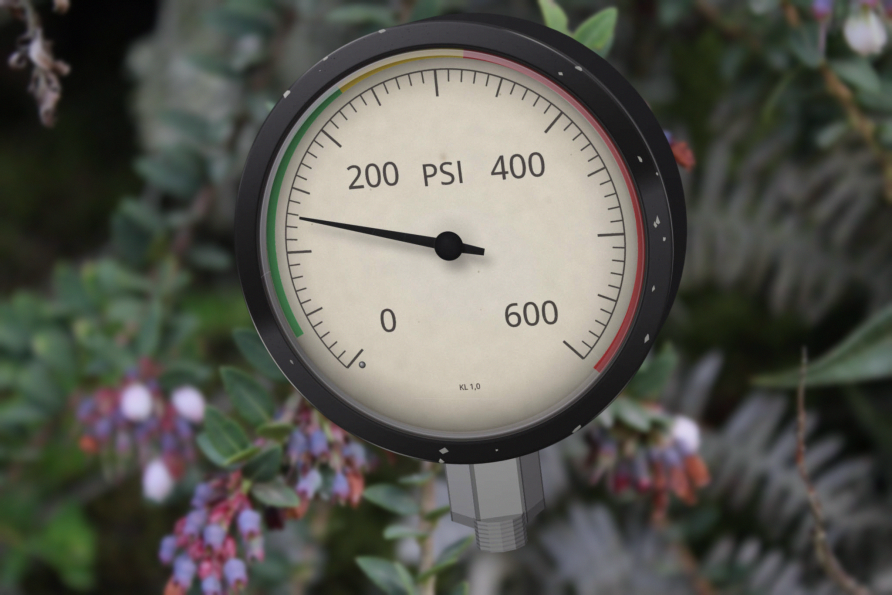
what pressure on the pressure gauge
130 psi
